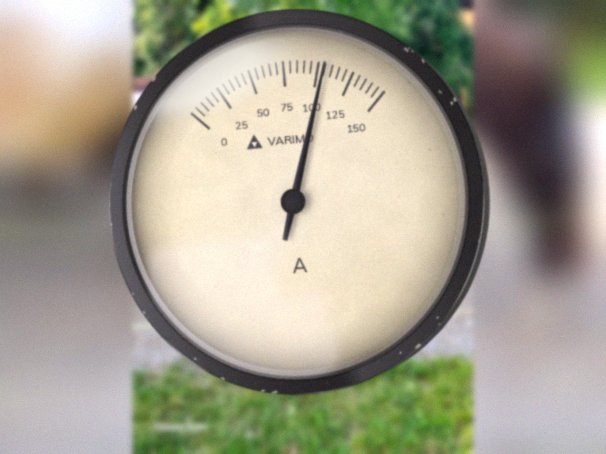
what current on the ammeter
105 A
